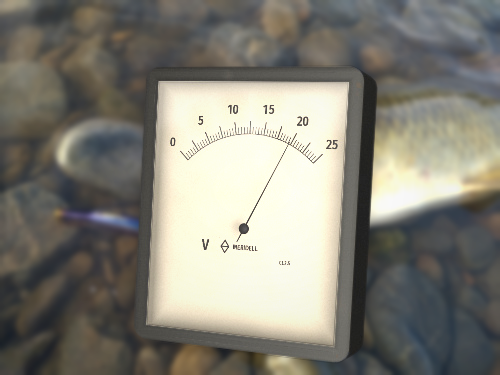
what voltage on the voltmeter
20 V
